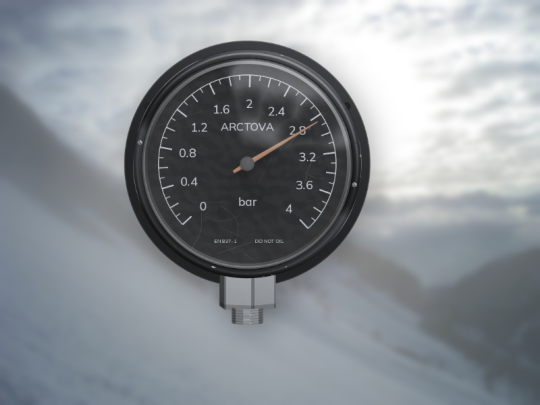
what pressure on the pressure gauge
2.85 bar
